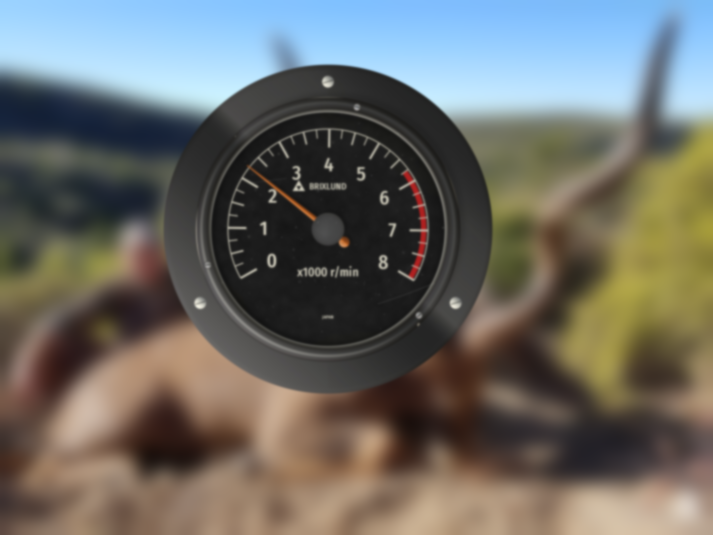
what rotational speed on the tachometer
2250 rpm
